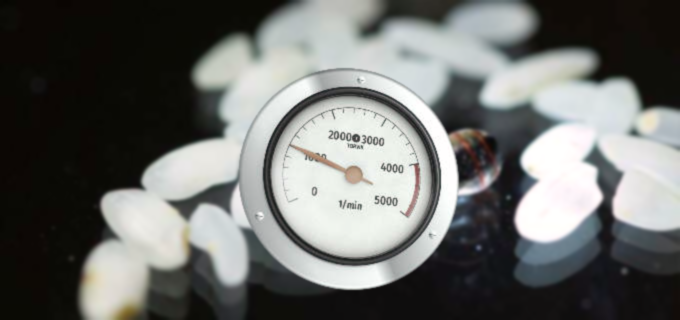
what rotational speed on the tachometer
1000 rpm
